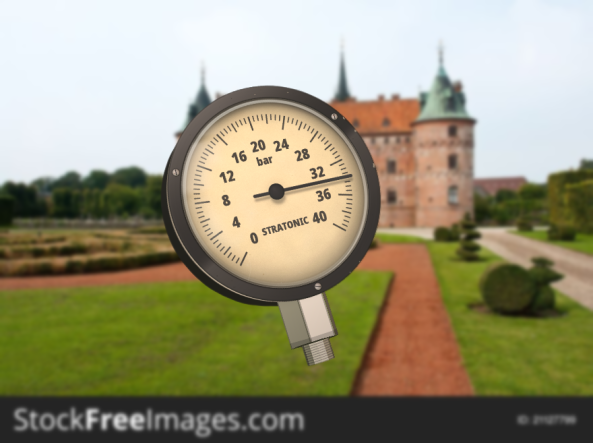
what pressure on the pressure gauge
34 bar
